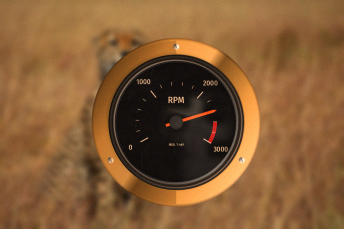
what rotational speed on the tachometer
2400 rpm
